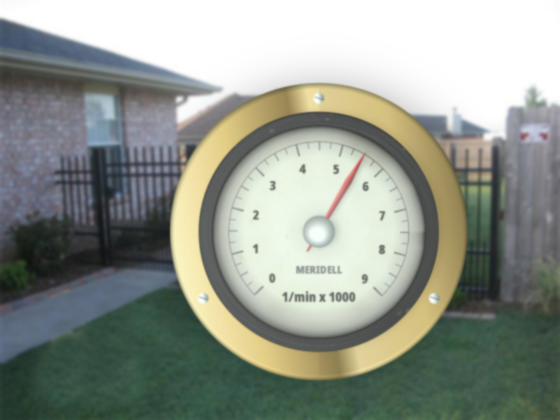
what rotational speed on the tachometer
5500 rpm
